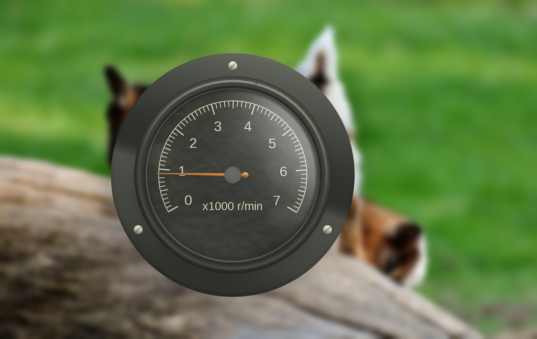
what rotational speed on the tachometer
900 rpm
